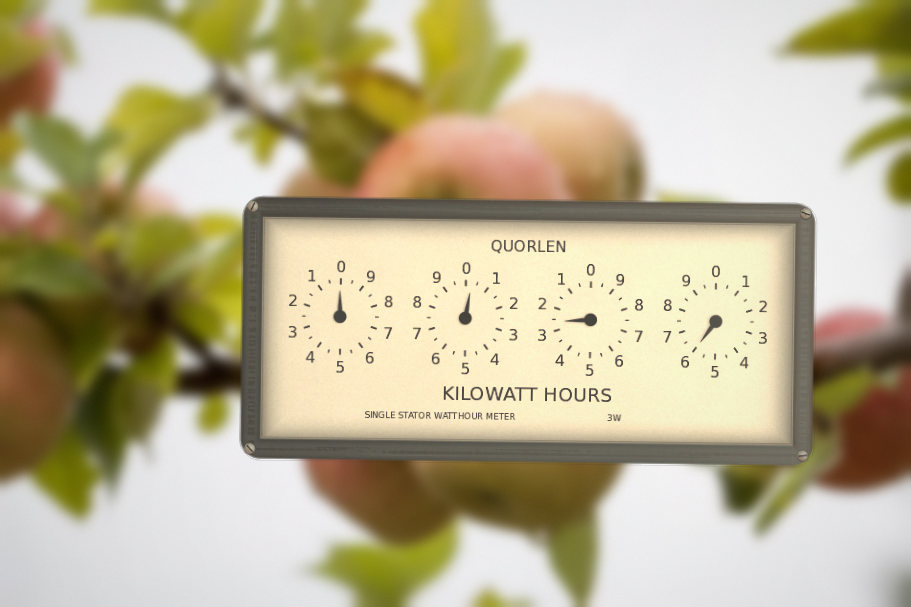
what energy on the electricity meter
26 kWh
